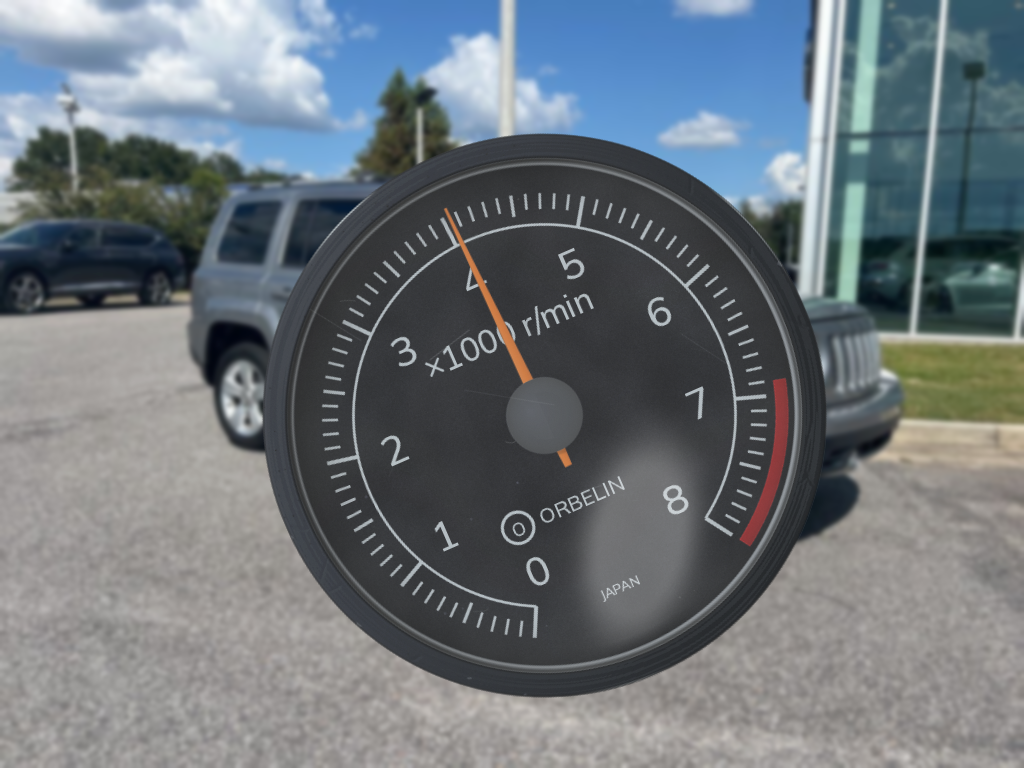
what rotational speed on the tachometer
4050 rpm
